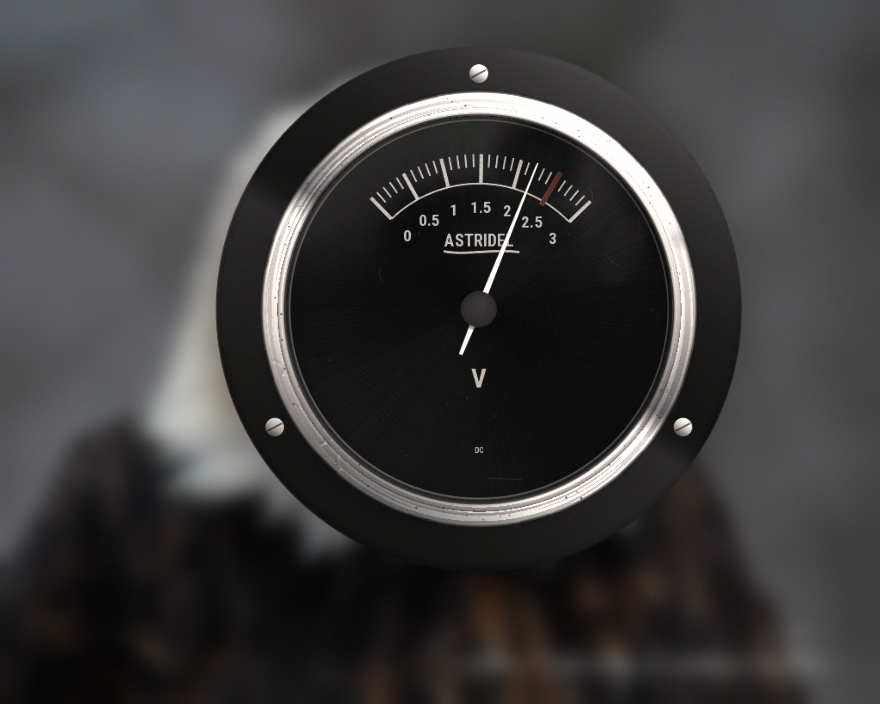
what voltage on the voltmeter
2.2 V
